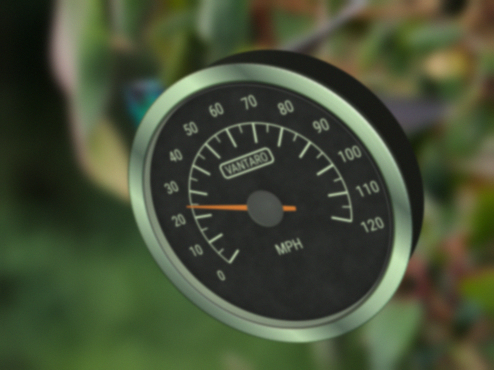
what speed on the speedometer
25 mph
